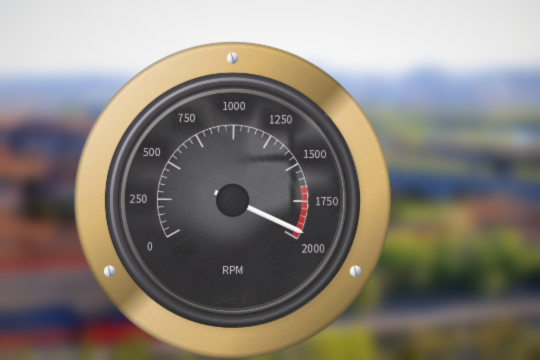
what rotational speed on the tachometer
1950 rpm
